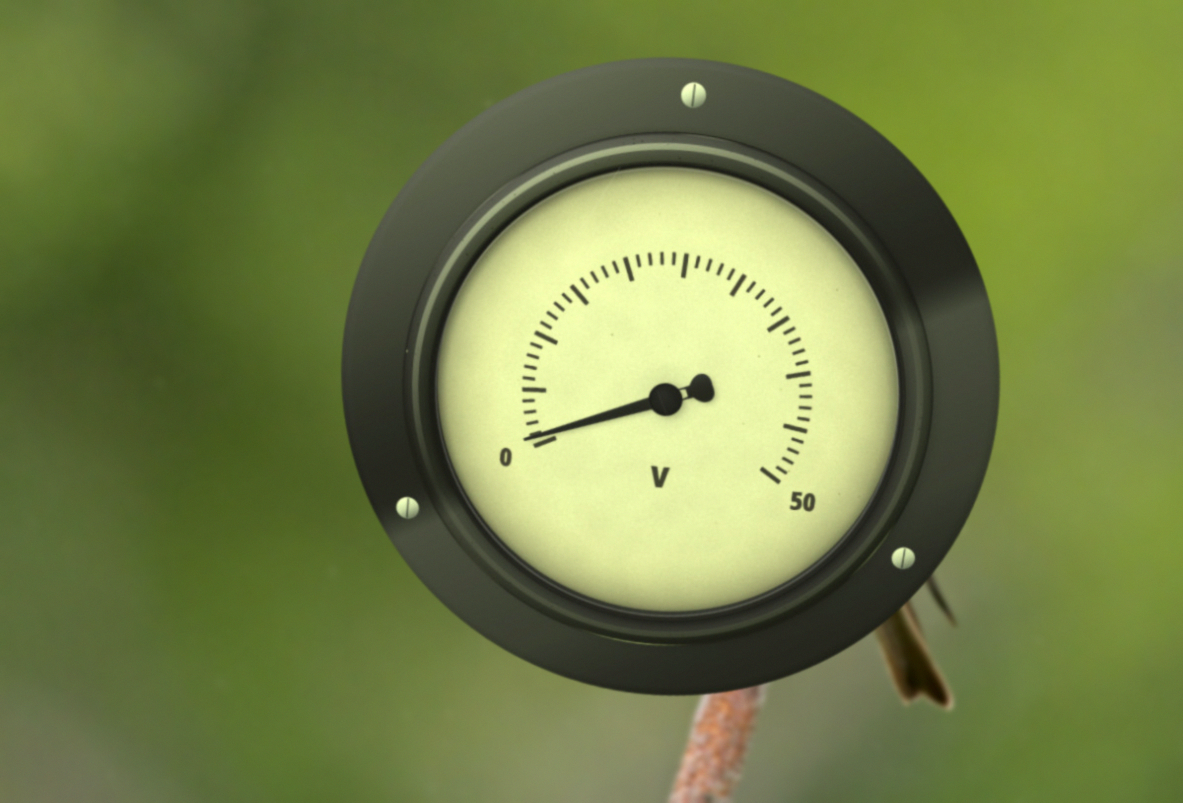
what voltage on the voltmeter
1 V
